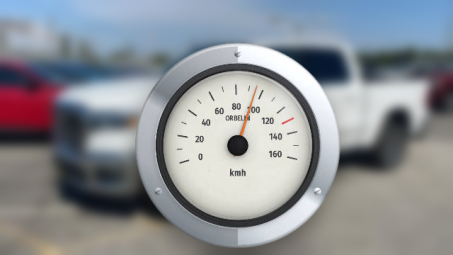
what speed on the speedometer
95 km/h
